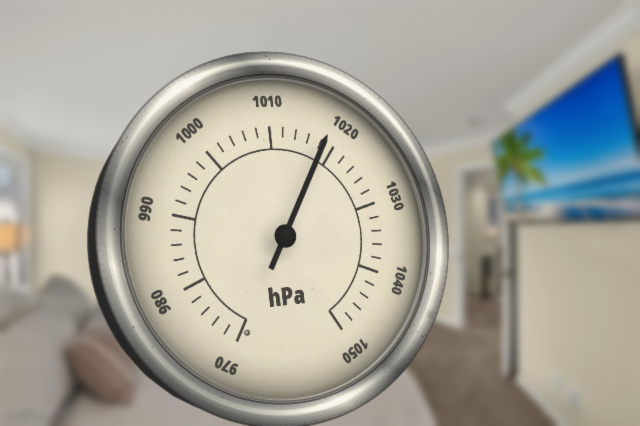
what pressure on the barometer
1018 hPa
